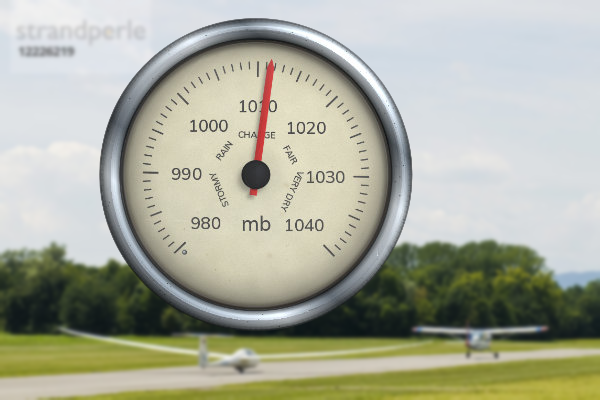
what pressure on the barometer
1011.5 mbar
